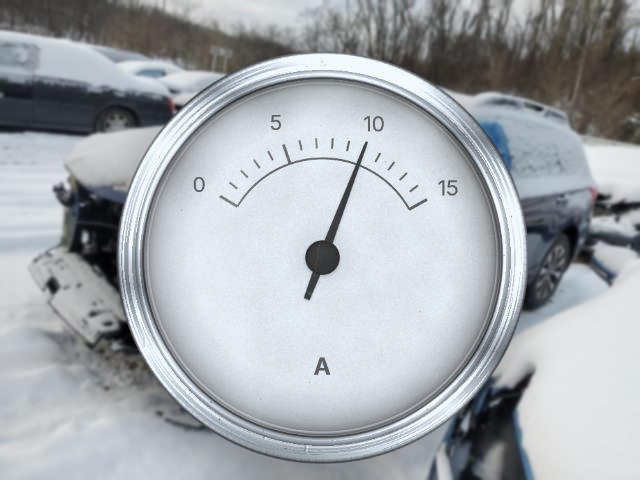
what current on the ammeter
10 A
